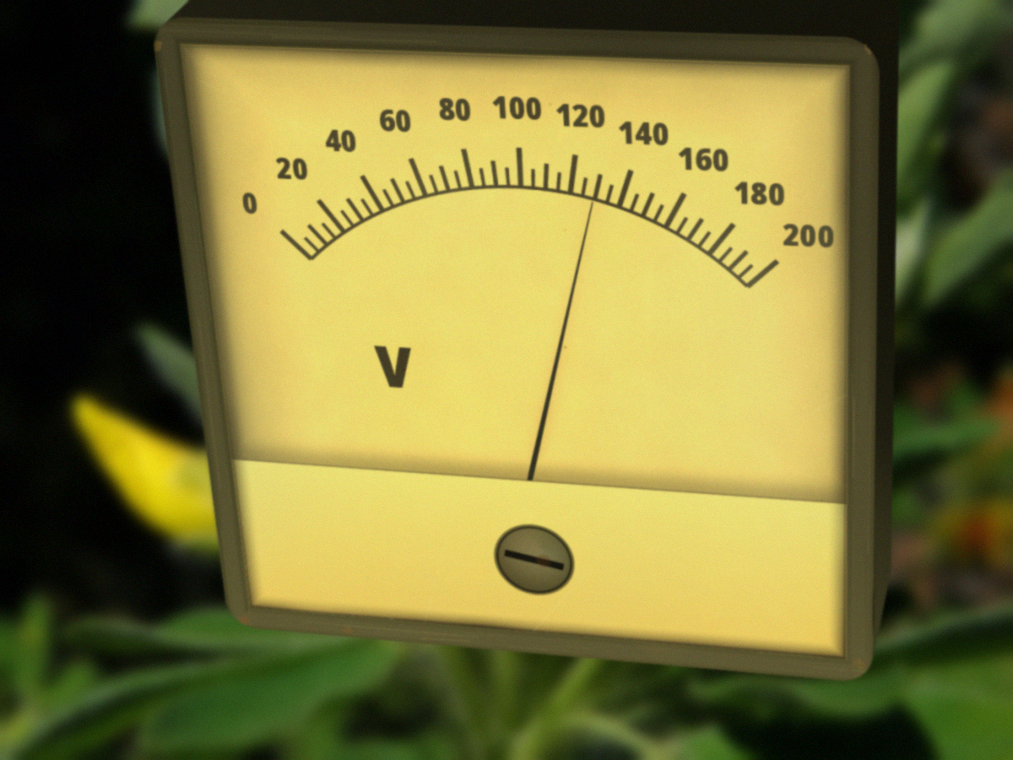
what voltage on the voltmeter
130 V
